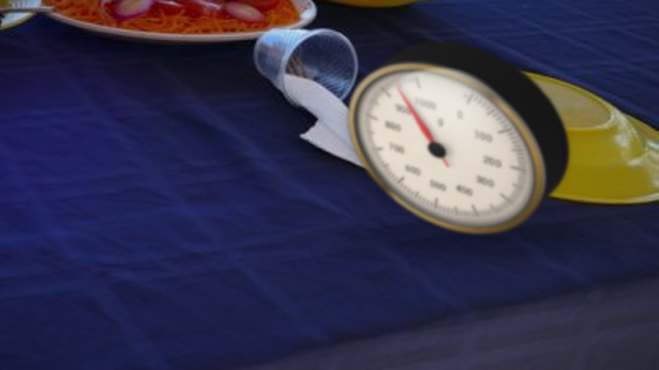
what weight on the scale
950 g
